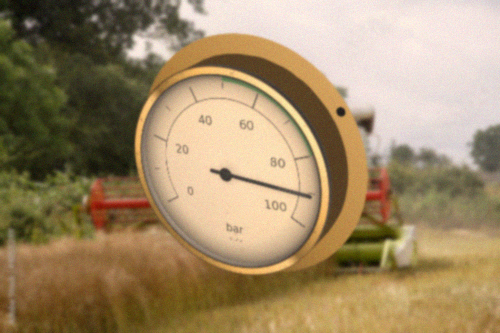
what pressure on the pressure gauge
90 bar
